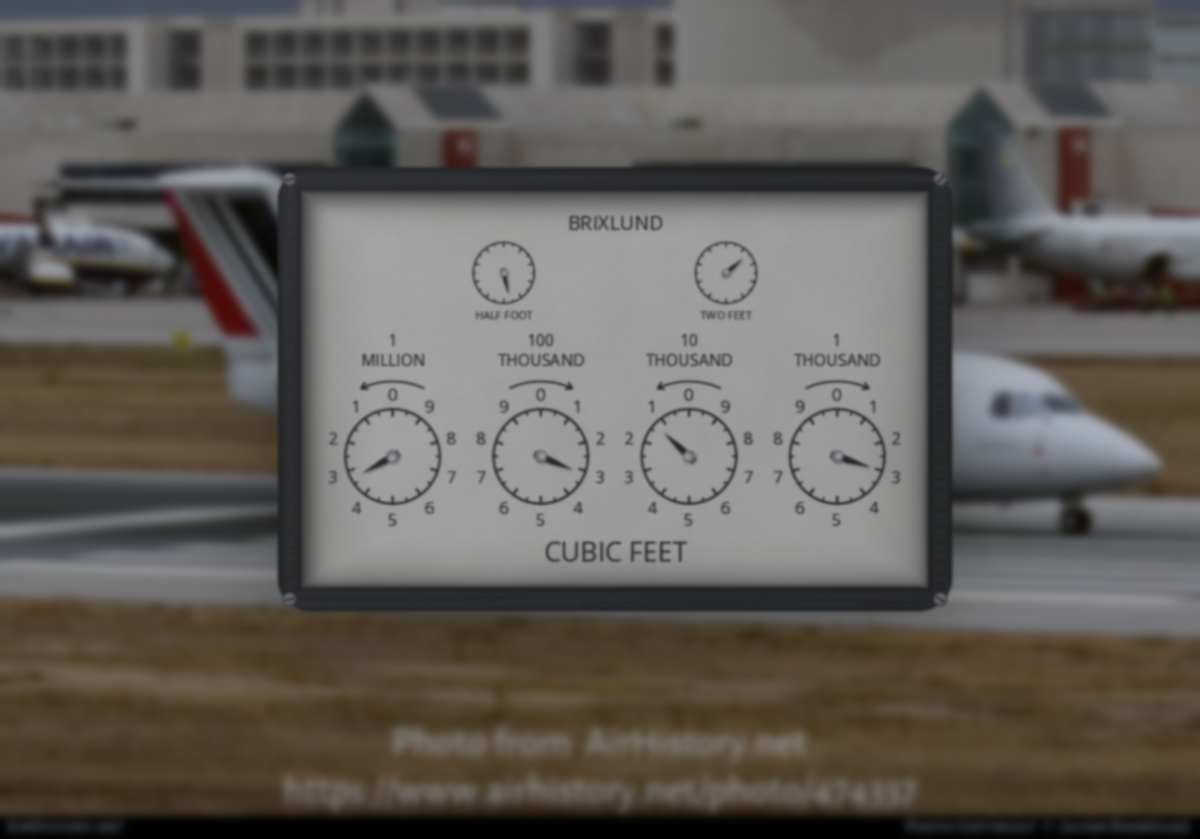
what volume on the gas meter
331300 ft³
